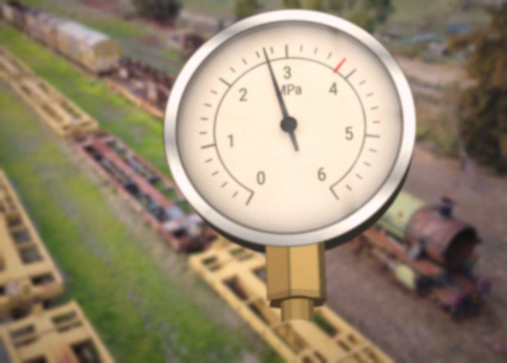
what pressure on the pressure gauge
2.7 MPa
